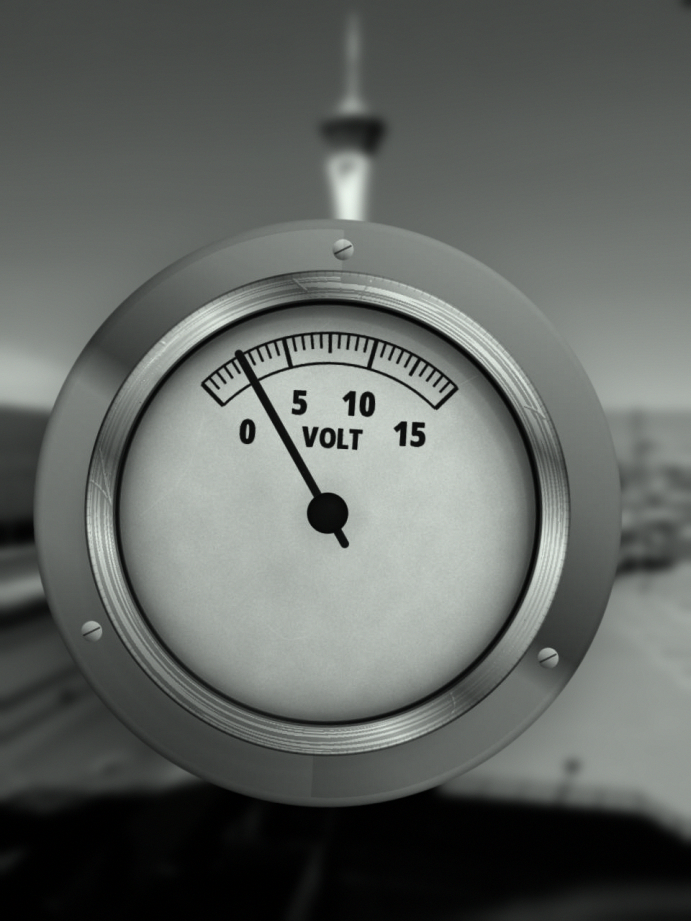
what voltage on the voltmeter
2.5 V
